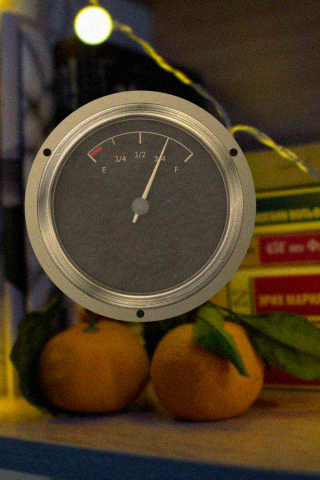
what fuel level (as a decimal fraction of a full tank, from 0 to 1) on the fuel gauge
0.75
